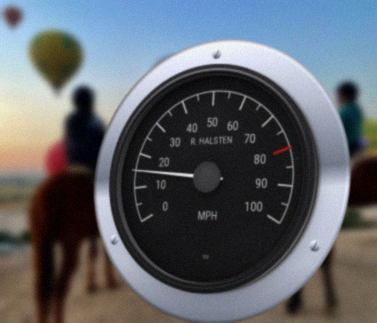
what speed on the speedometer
15 mph
